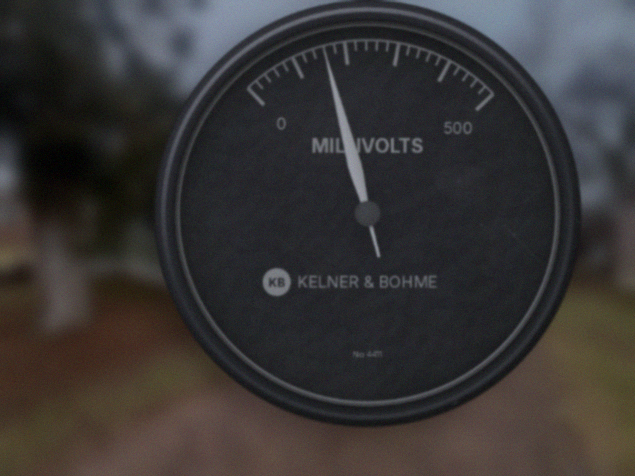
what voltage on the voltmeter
160 mV
